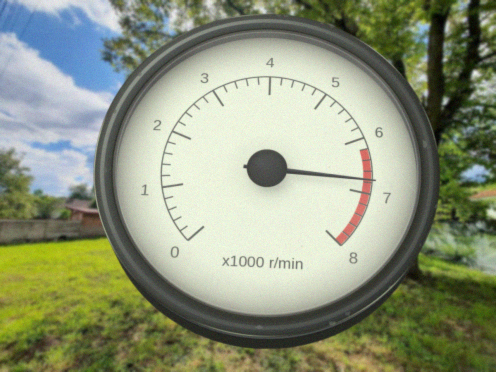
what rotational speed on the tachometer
6800 rpm
